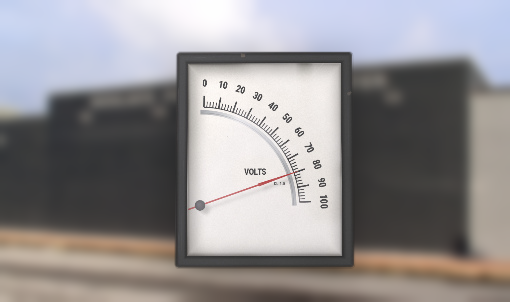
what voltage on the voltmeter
80 V
